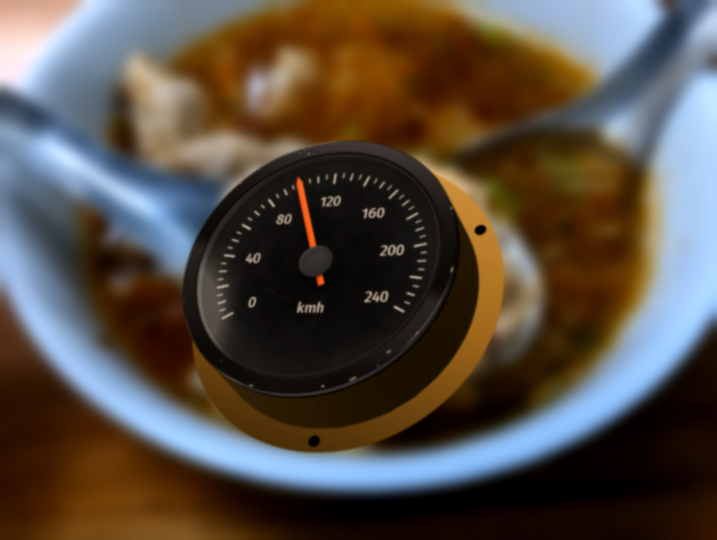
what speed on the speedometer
100 km/h
